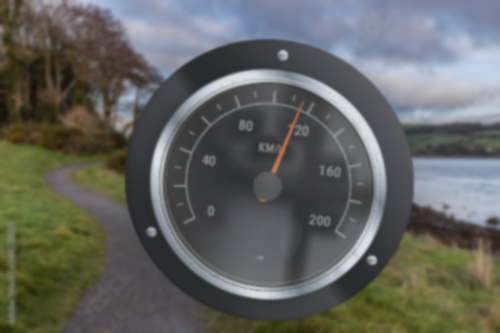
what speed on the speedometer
115 km/h
